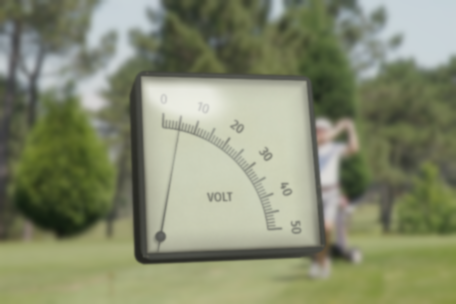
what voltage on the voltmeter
5 V
